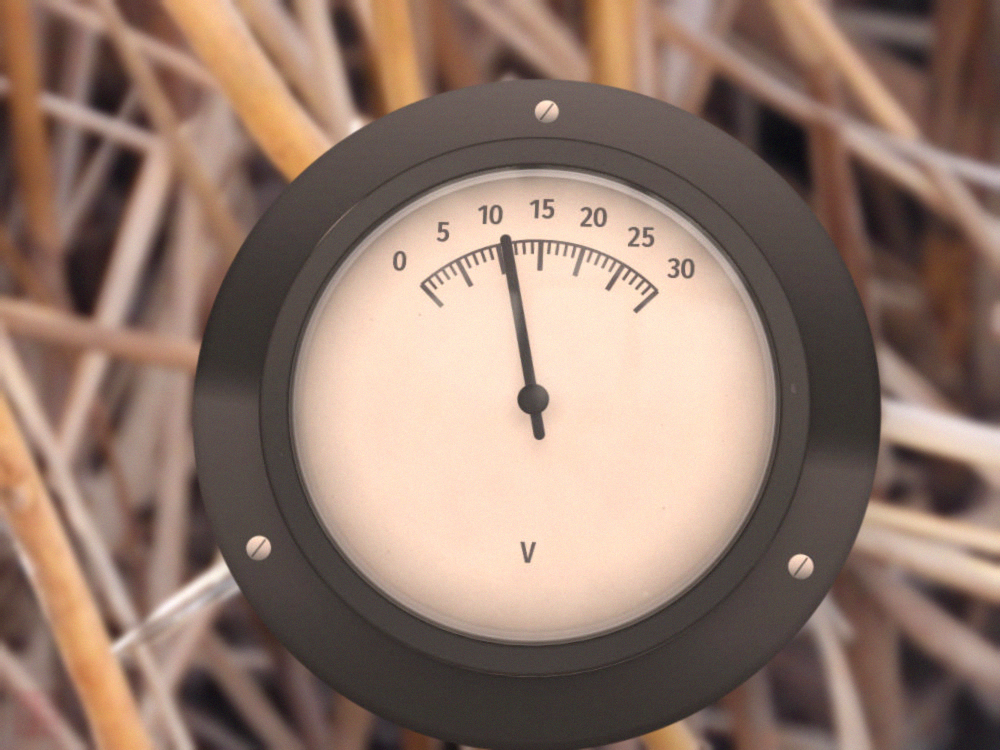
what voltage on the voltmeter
11 V
